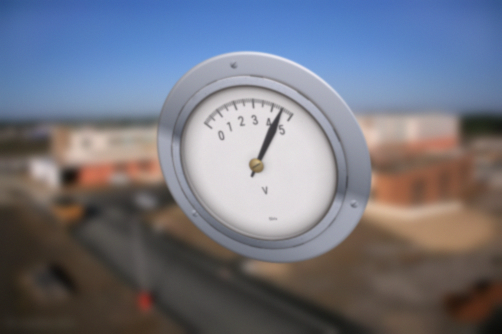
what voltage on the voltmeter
4.5 V
